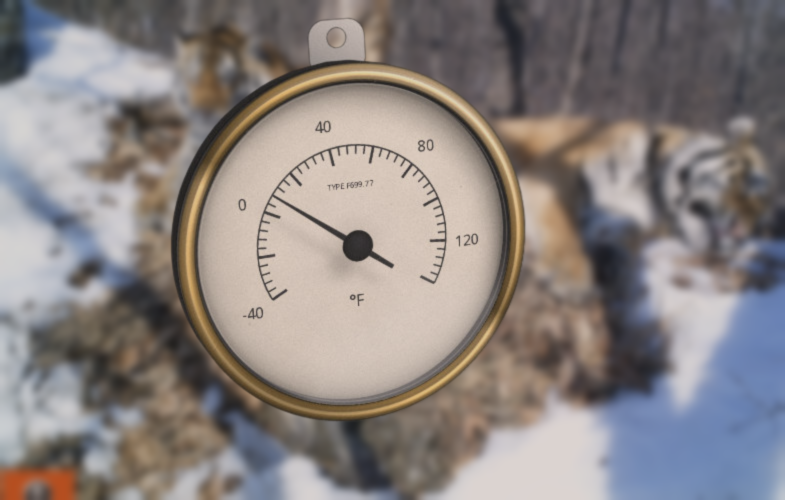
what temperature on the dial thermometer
8 °F
